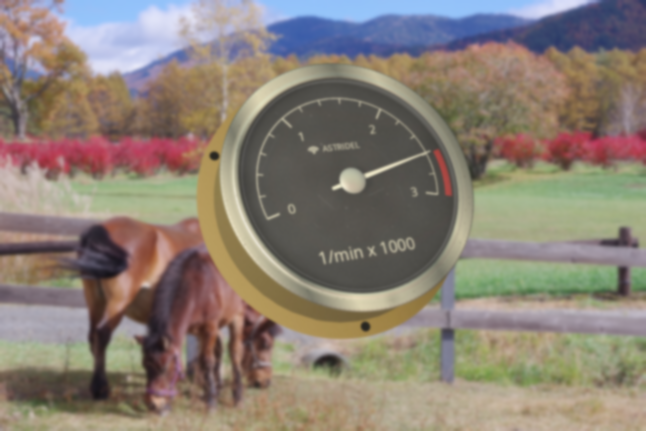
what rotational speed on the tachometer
2600 rpm
